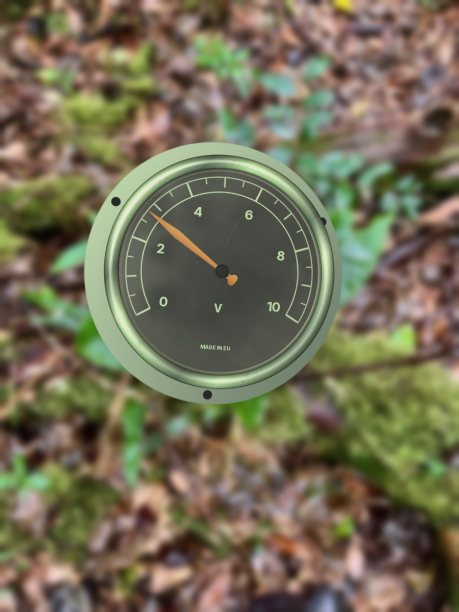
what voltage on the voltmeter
2.75 V
